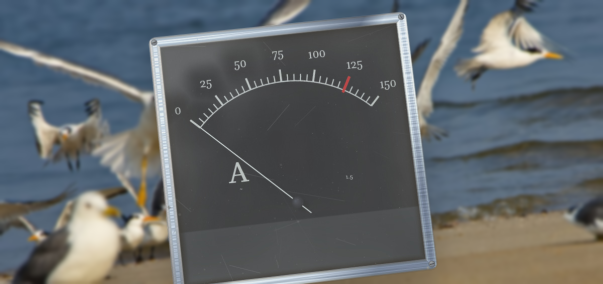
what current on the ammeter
0 A
